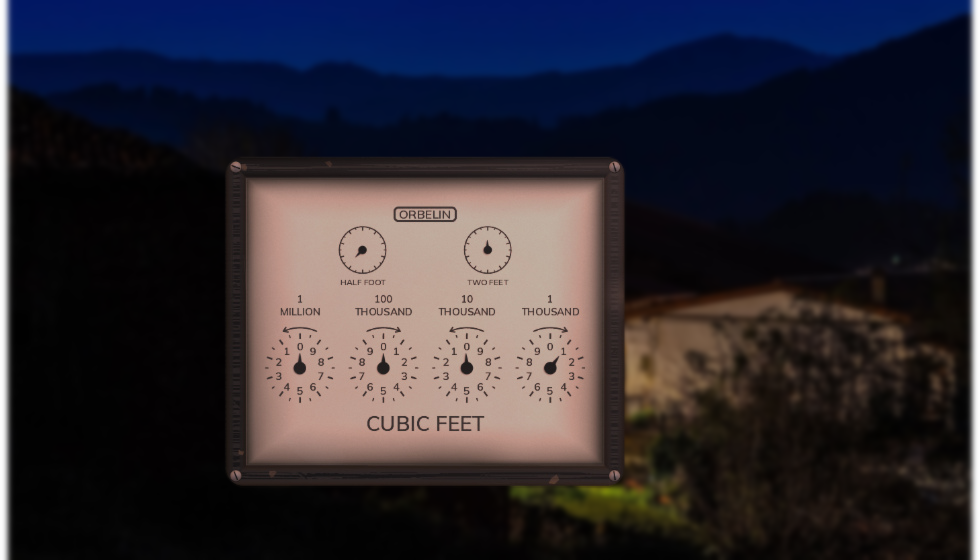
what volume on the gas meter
100 ft³
